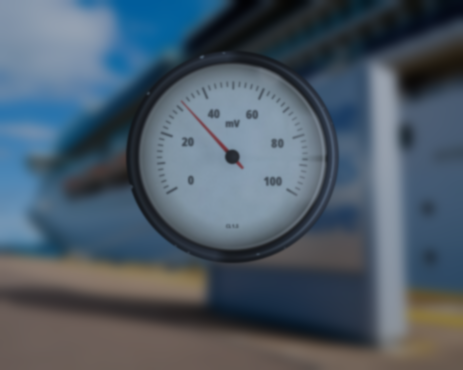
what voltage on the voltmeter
32 mV
